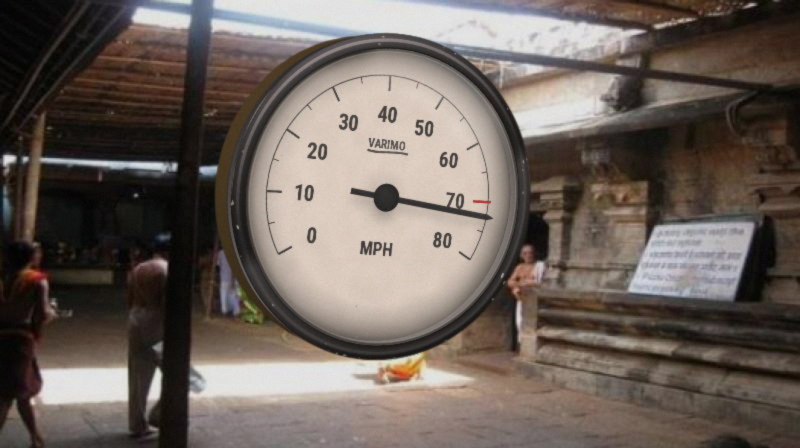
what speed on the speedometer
72.5 mph
